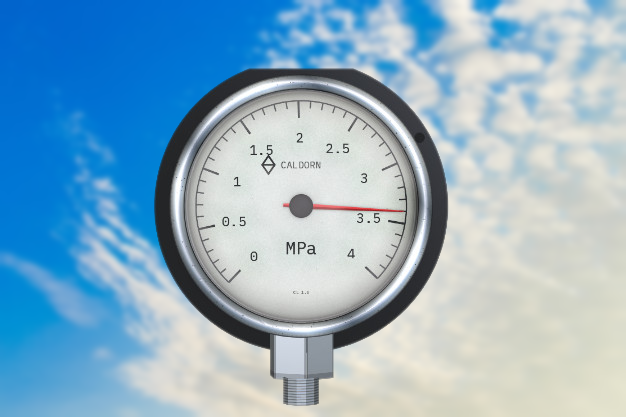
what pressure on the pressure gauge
3.4 MPa
